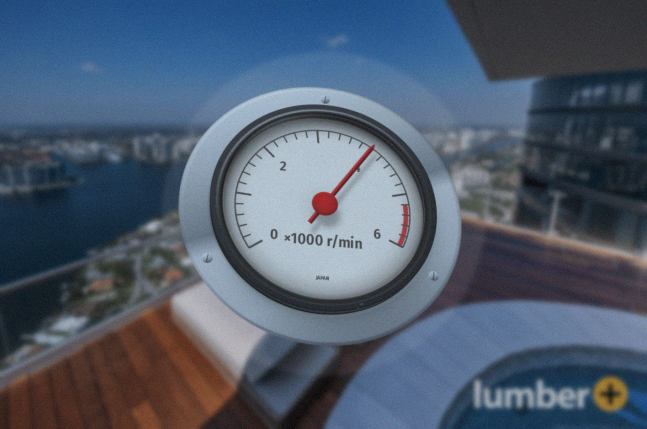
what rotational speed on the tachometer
4000 rpm
